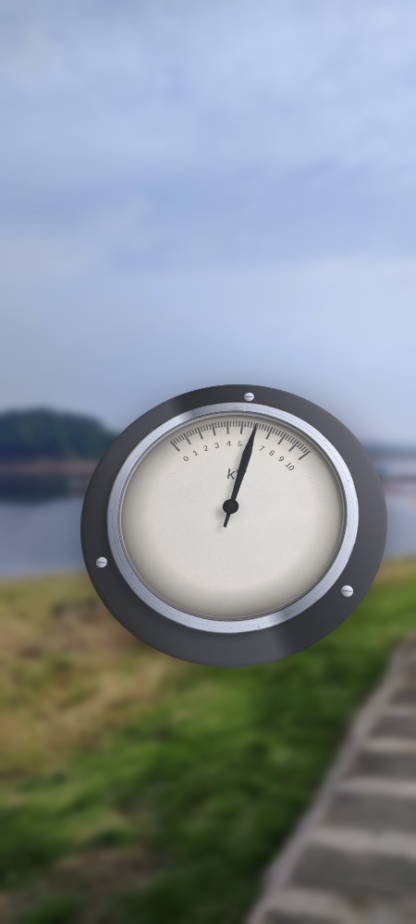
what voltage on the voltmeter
6 kV
